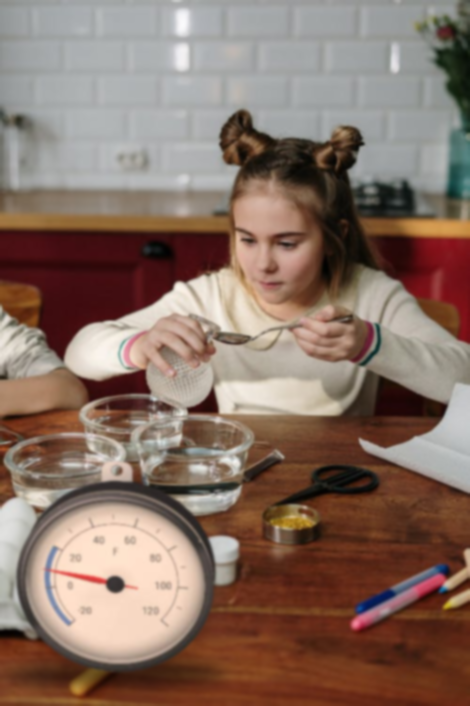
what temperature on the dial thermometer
10 °F
